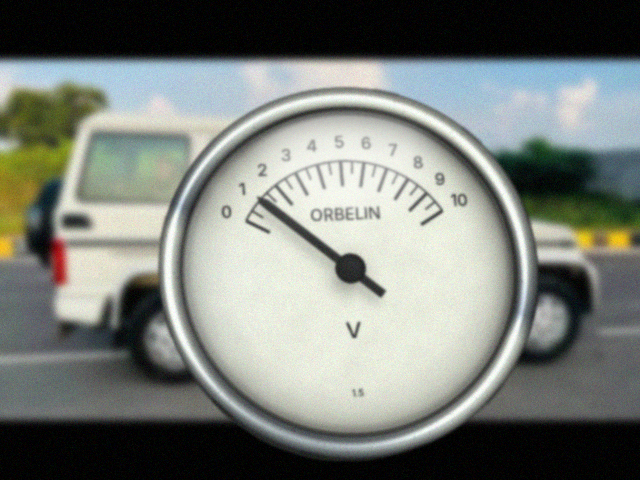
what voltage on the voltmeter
1 V
